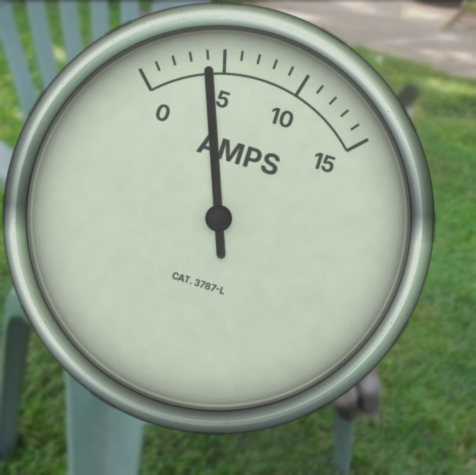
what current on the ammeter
4 A
